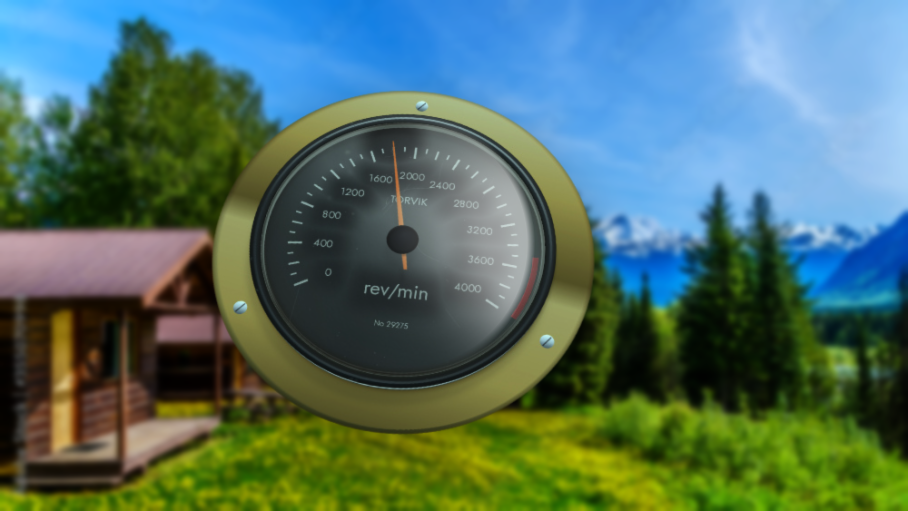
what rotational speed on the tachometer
1800 rpm
